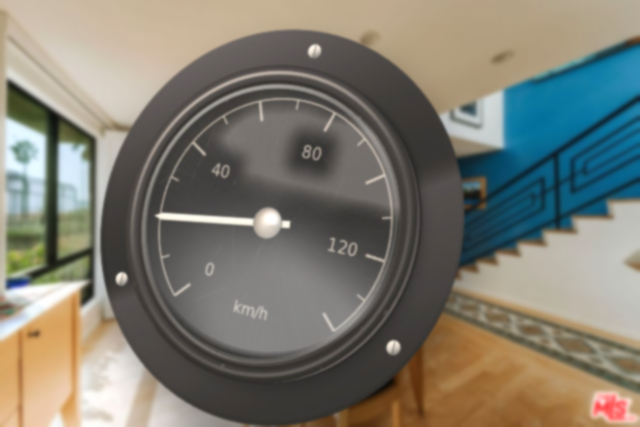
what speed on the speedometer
20 km/h
